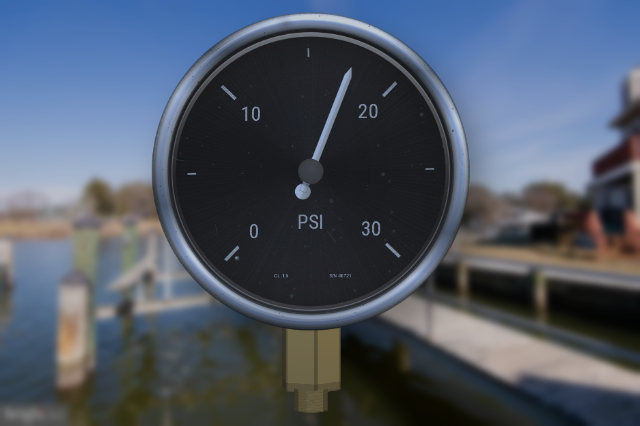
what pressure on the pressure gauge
17.5 psi
